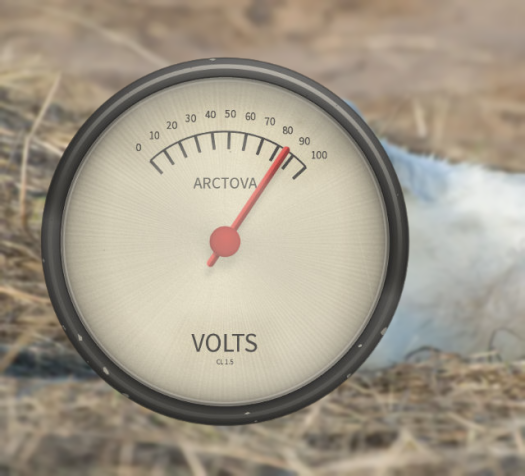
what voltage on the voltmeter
85 V
